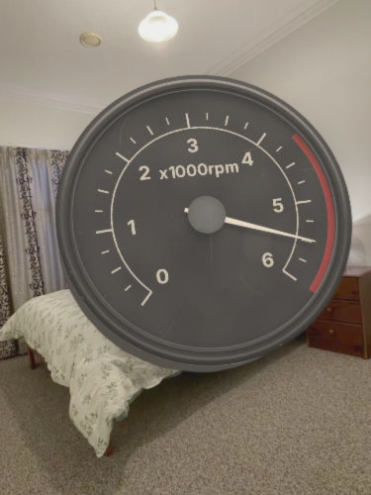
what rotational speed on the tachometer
5500 rpm
